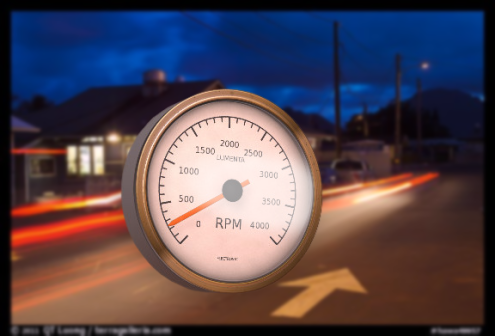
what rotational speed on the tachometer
250 rpm
